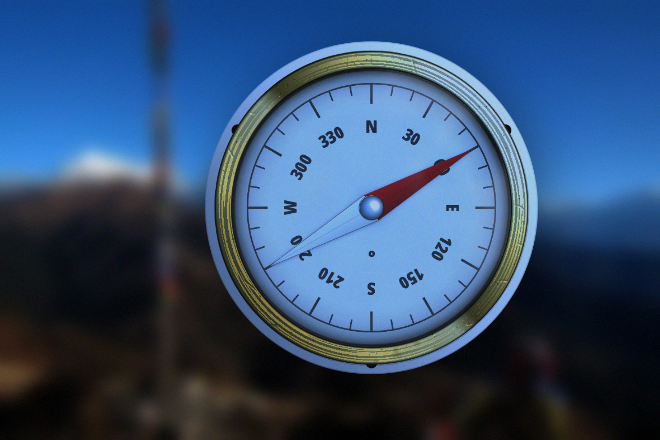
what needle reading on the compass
60 °
